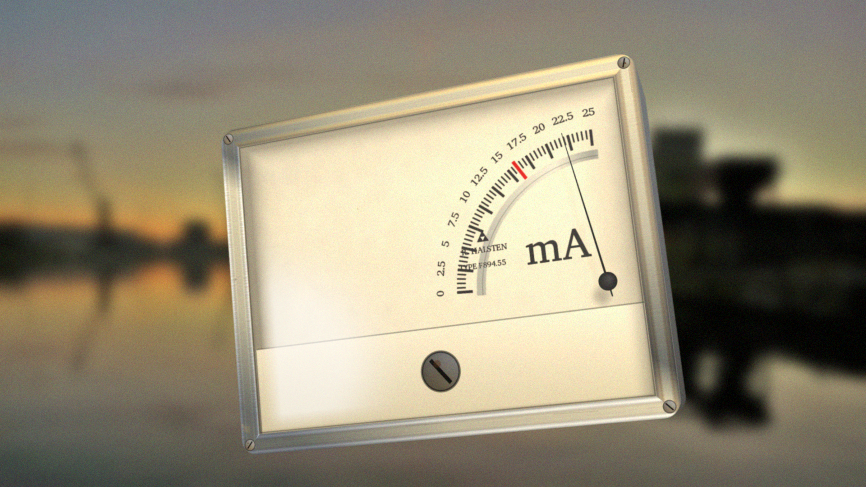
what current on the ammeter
22 mA
